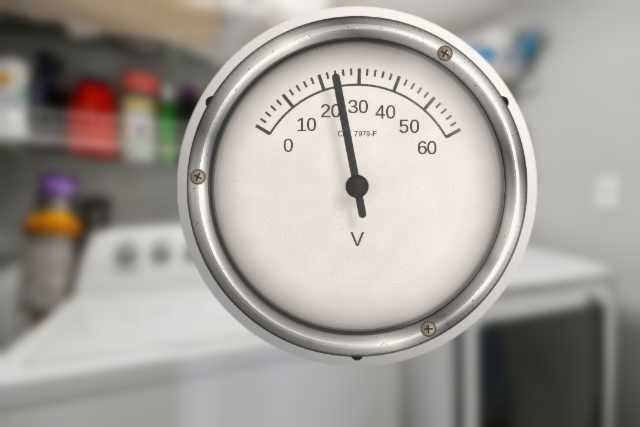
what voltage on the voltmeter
24 V
